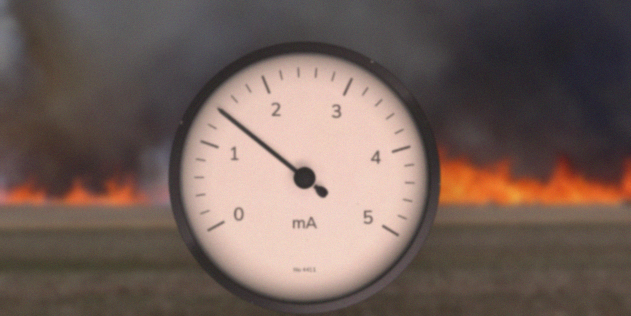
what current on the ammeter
1.4 mA
